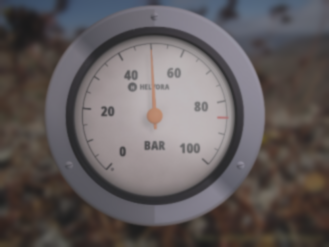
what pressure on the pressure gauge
50 bar
